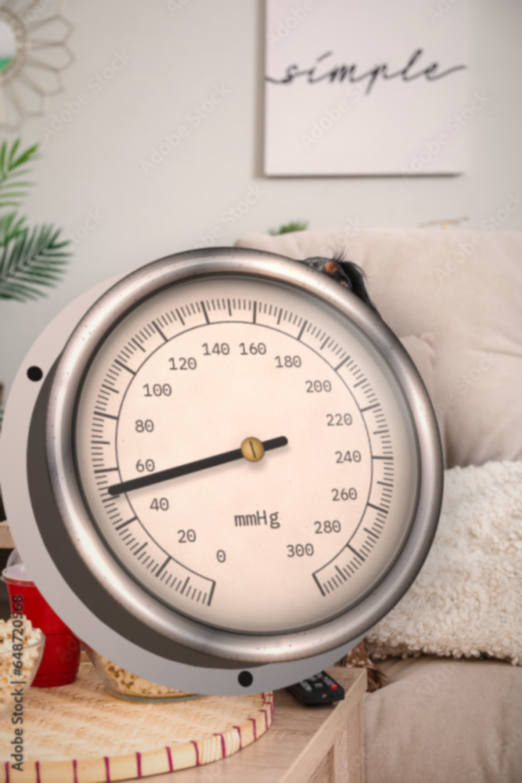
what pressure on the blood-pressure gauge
52 mmHg
